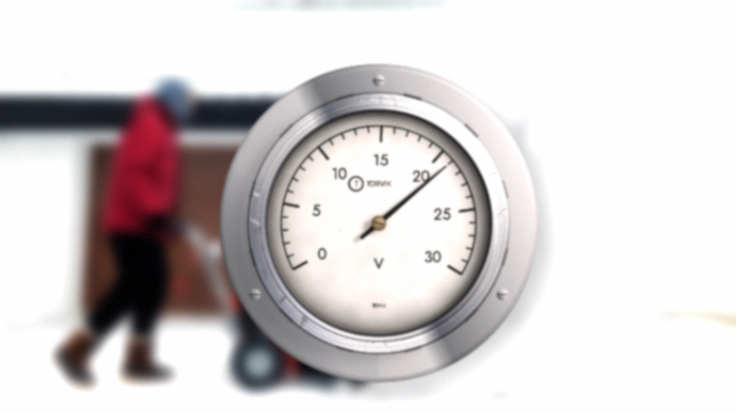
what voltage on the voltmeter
21 V
